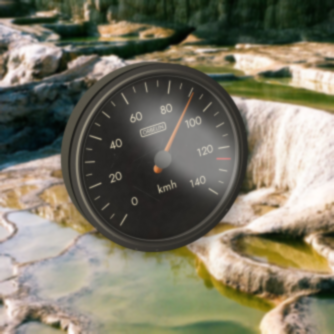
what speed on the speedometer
90 km/h
